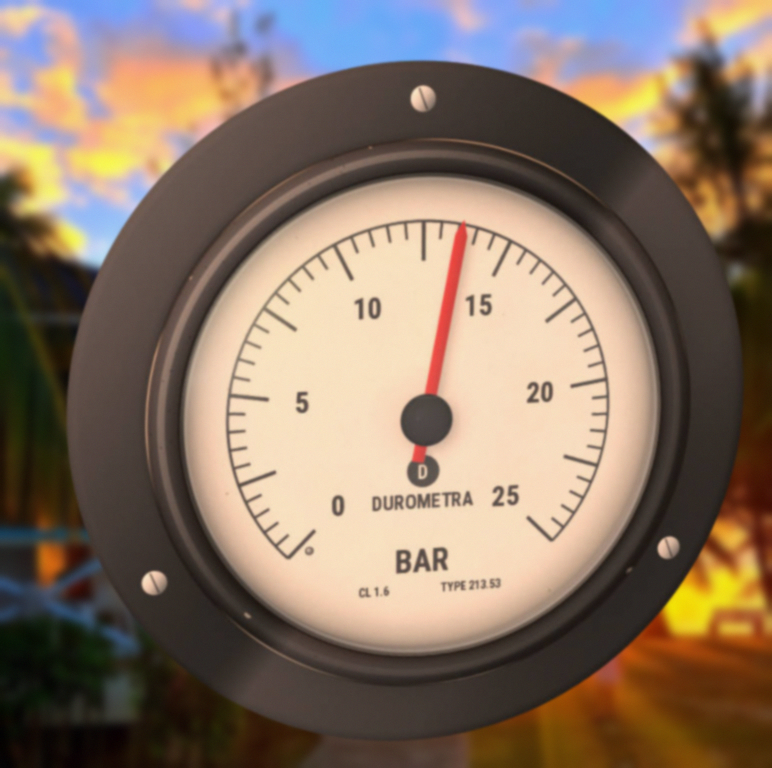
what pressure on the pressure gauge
13.5 bar
